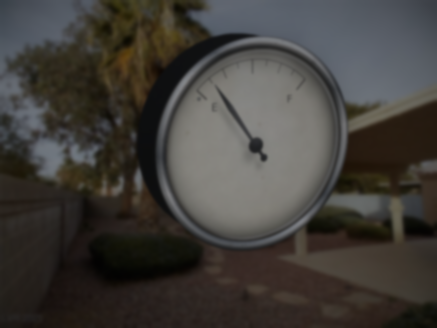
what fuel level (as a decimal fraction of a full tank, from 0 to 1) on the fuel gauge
0.125
